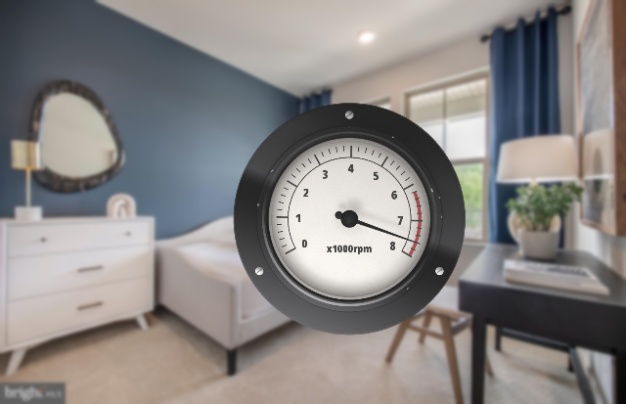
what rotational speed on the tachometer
7600 rpm
